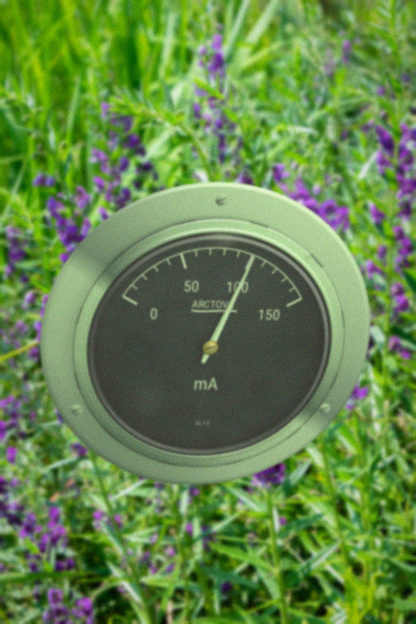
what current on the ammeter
100 mA
